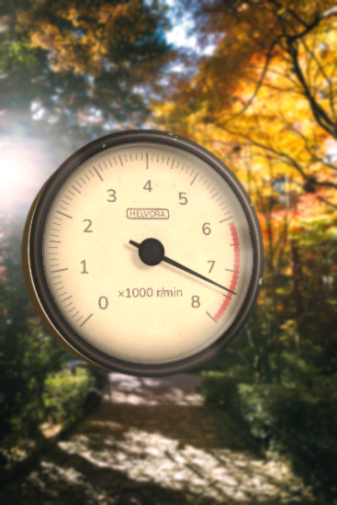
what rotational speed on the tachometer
7400 rpm
